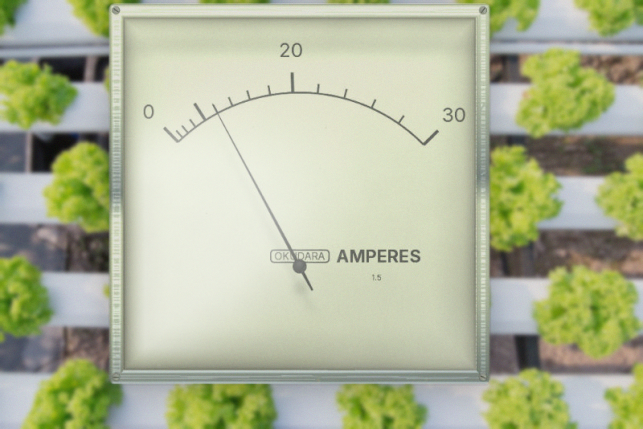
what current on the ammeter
12 A
